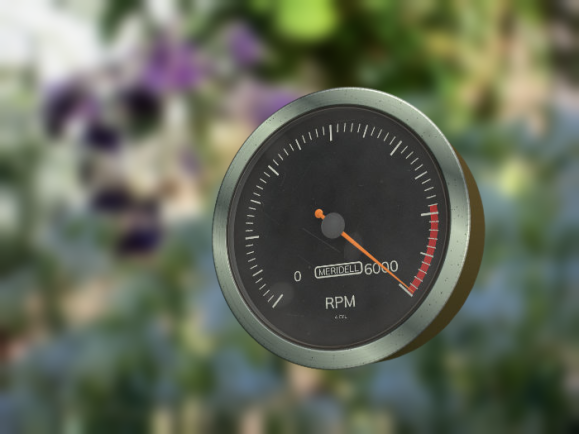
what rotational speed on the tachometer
5950 rpm
